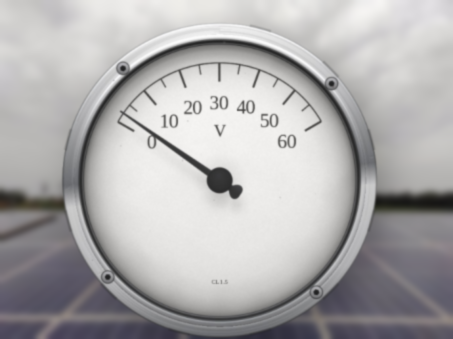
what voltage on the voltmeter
2.5 V
